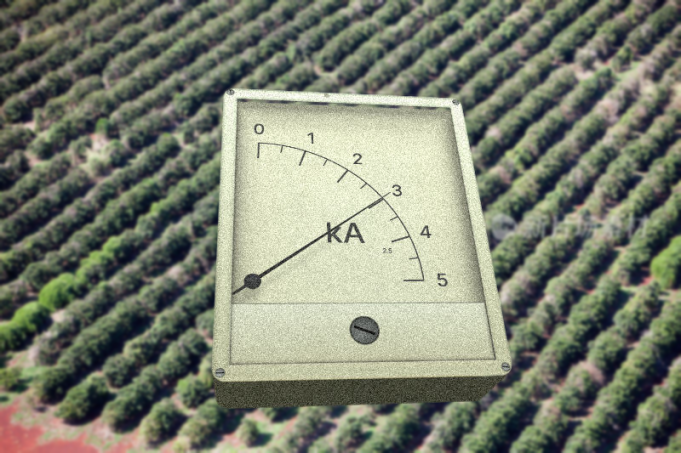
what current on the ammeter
3 kA
